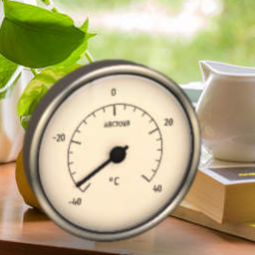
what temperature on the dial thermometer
-36 °C
